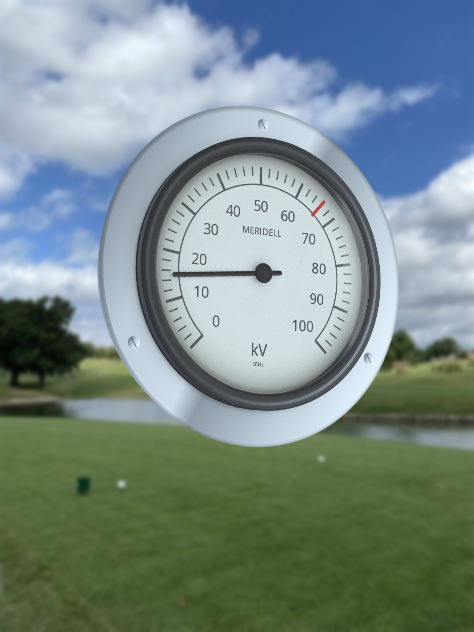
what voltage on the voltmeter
15 kV
